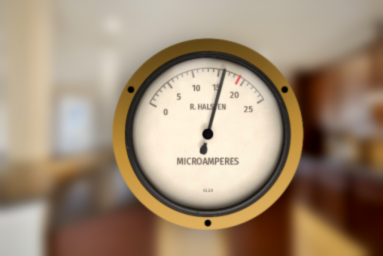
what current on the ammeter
16 µA
